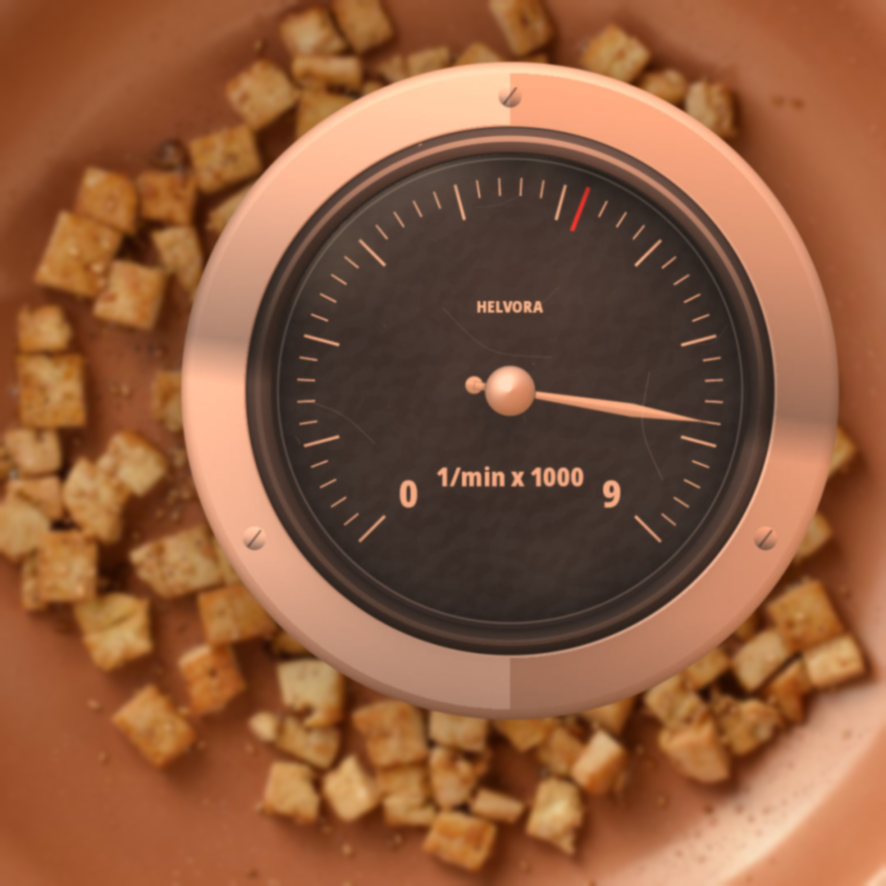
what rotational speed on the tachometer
7800 rpm
